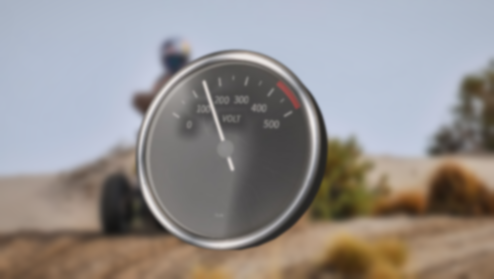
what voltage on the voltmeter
150 V
